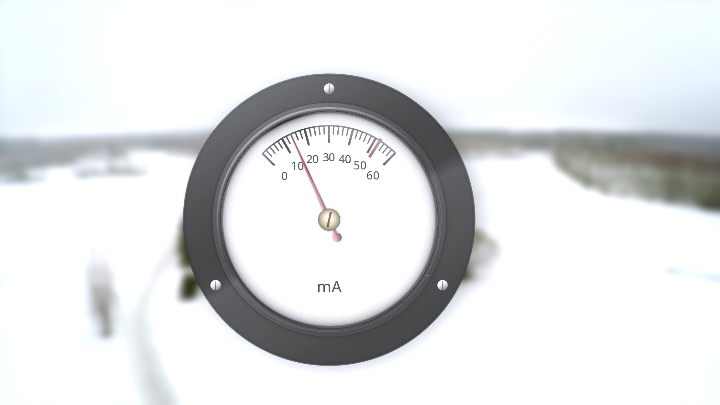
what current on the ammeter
14 mA
